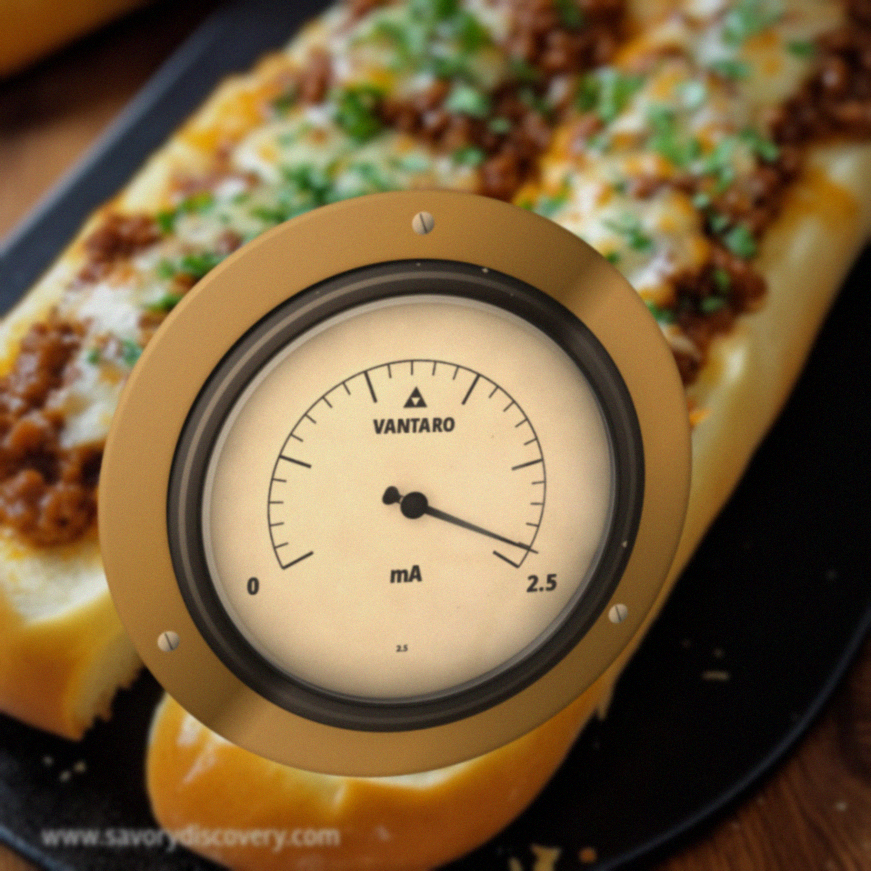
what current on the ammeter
2.4 mA
